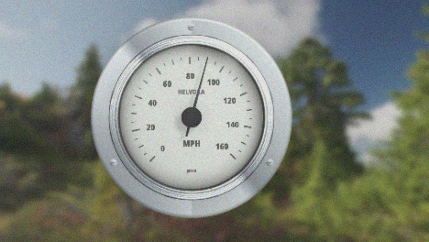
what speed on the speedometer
90 mph
